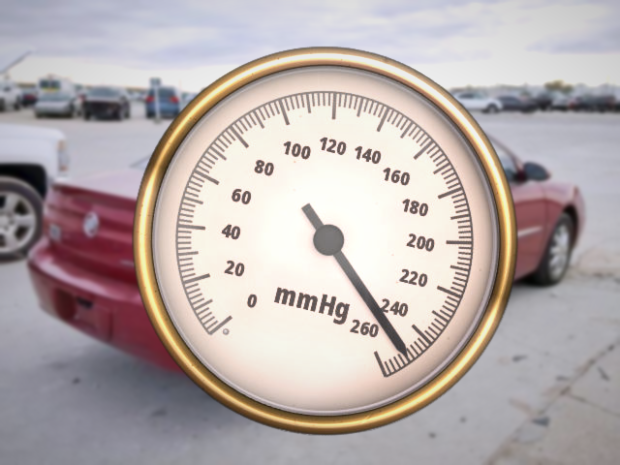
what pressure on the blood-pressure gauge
250 mmHg
